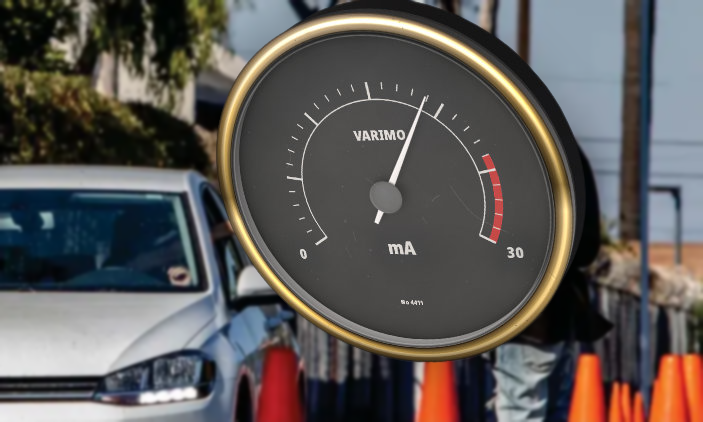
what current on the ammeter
19 mA
